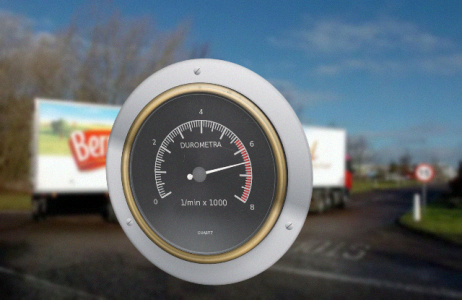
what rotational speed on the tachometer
6500 rpm
